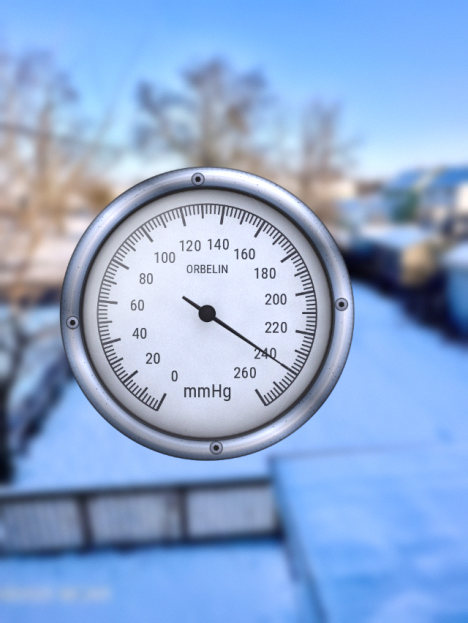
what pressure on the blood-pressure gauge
240 mmHg
